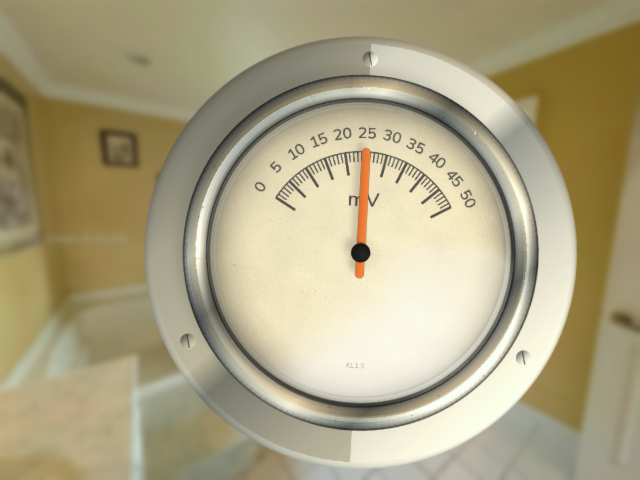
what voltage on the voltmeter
25 mV
